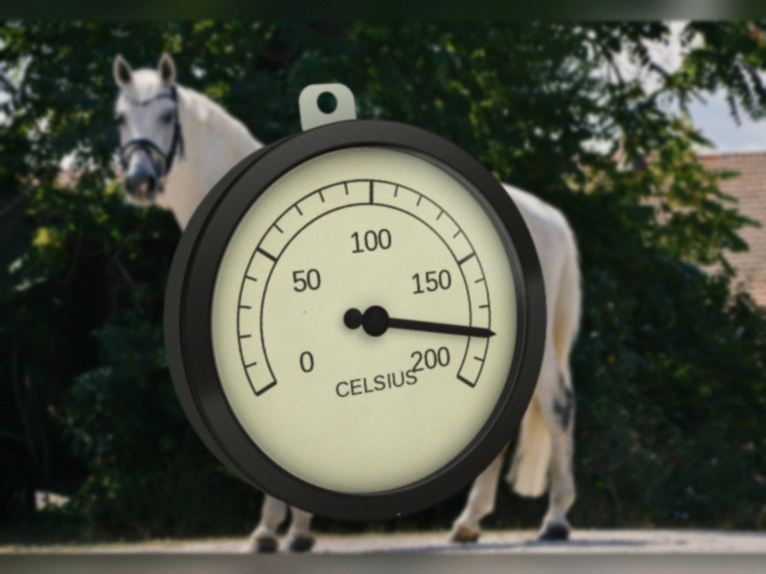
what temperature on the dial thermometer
180 °C
